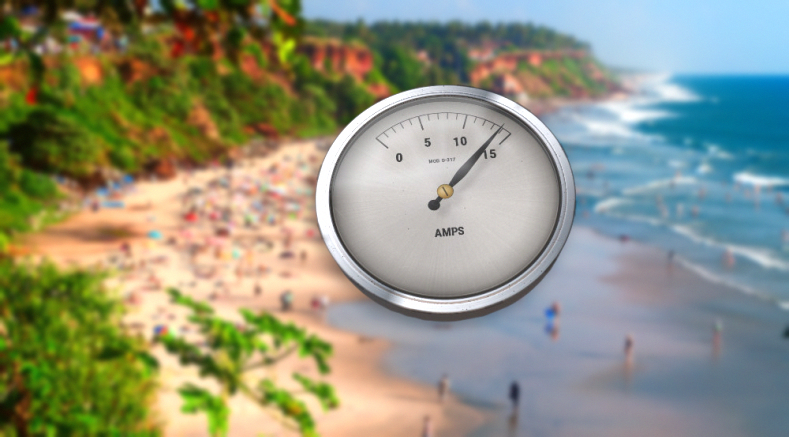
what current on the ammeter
14 A
